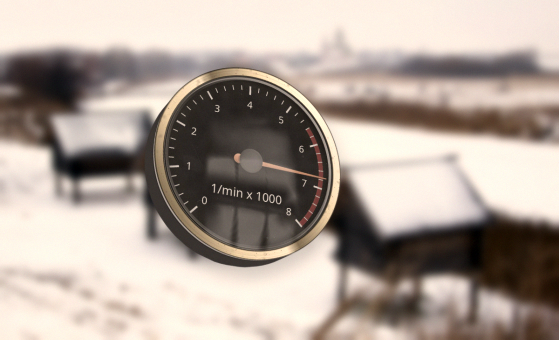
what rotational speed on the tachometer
6800 rpm
